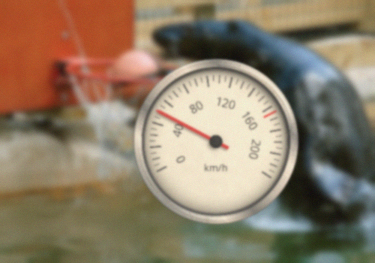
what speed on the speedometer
50 km/h
